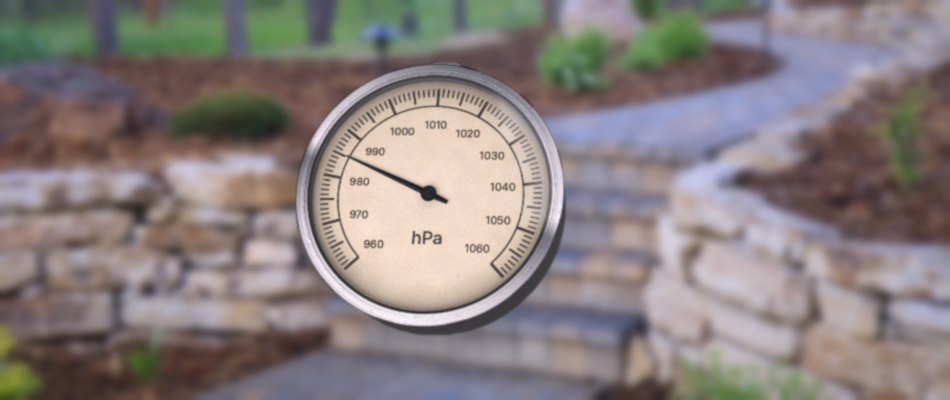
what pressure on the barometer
985 hPa
